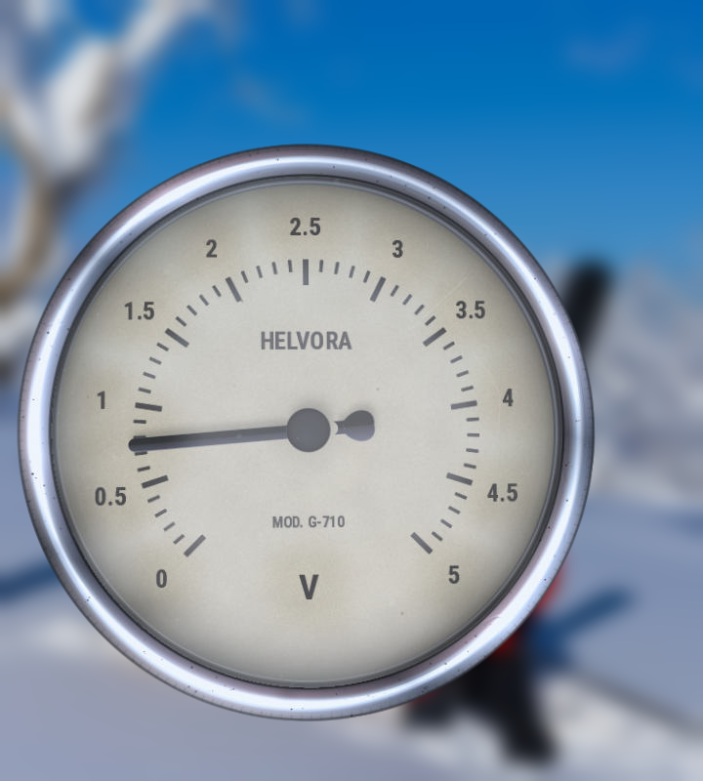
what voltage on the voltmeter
0.75 V
